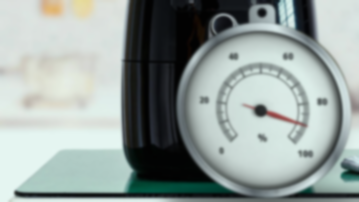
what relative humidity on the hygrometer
90 %
